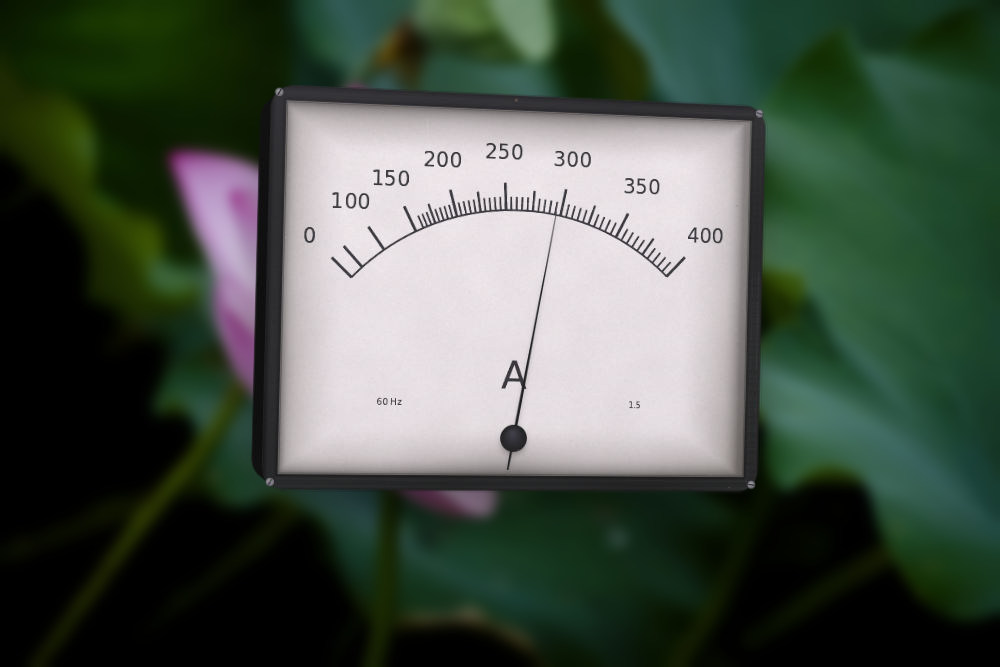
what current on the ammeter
295 A
